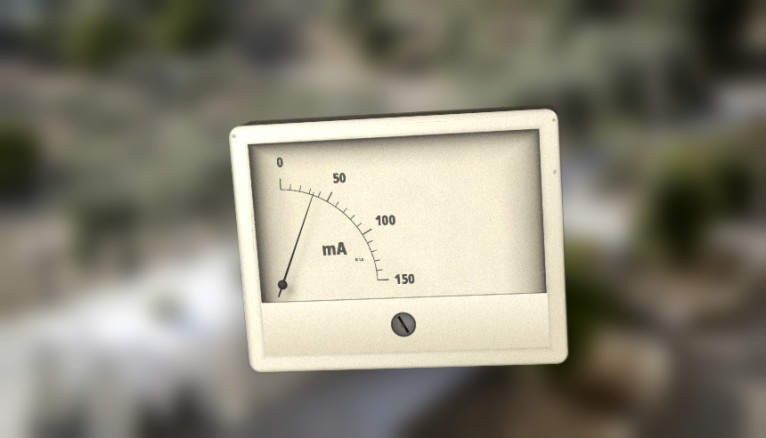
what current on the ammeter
35 mA
